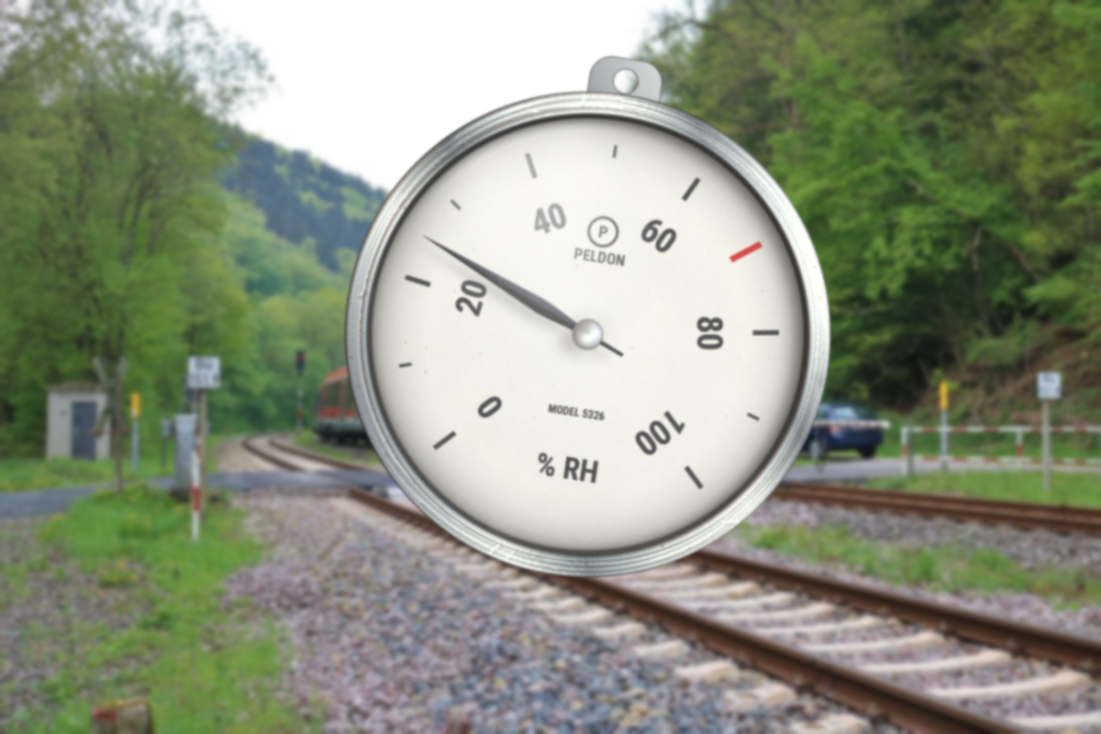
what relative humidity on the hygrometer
25 %
